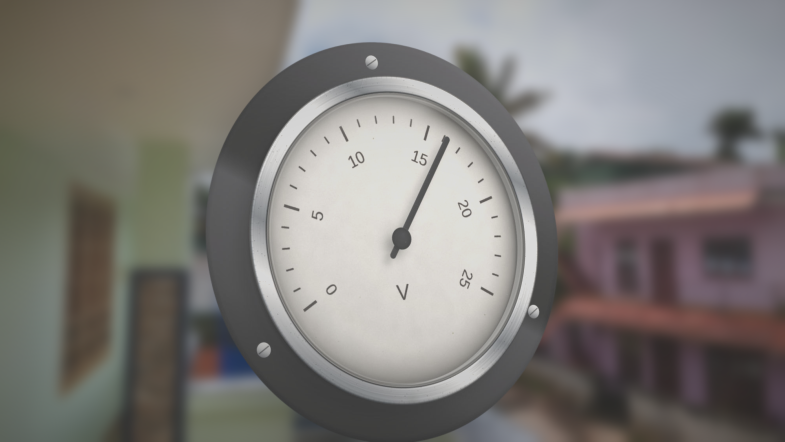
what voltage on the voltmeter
16 V
